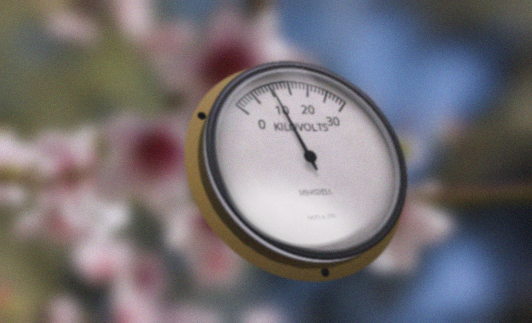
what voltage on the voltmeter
10 kV
